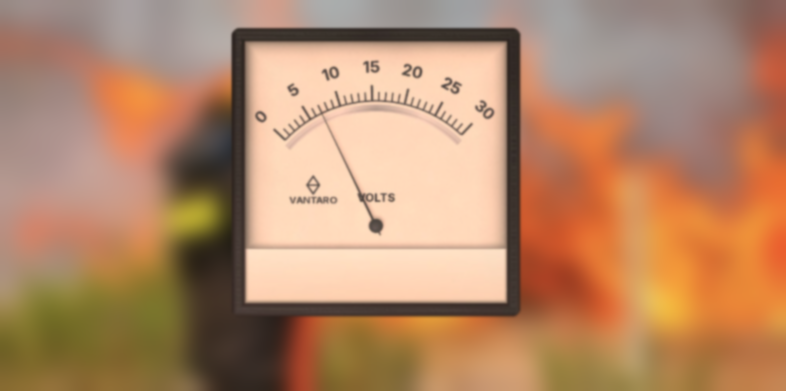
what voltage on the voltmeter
7 V
